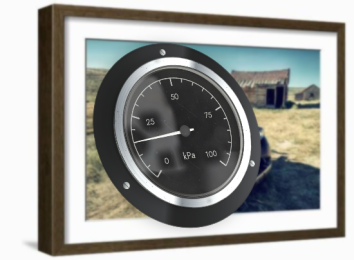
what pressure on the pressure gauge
15 kPa
